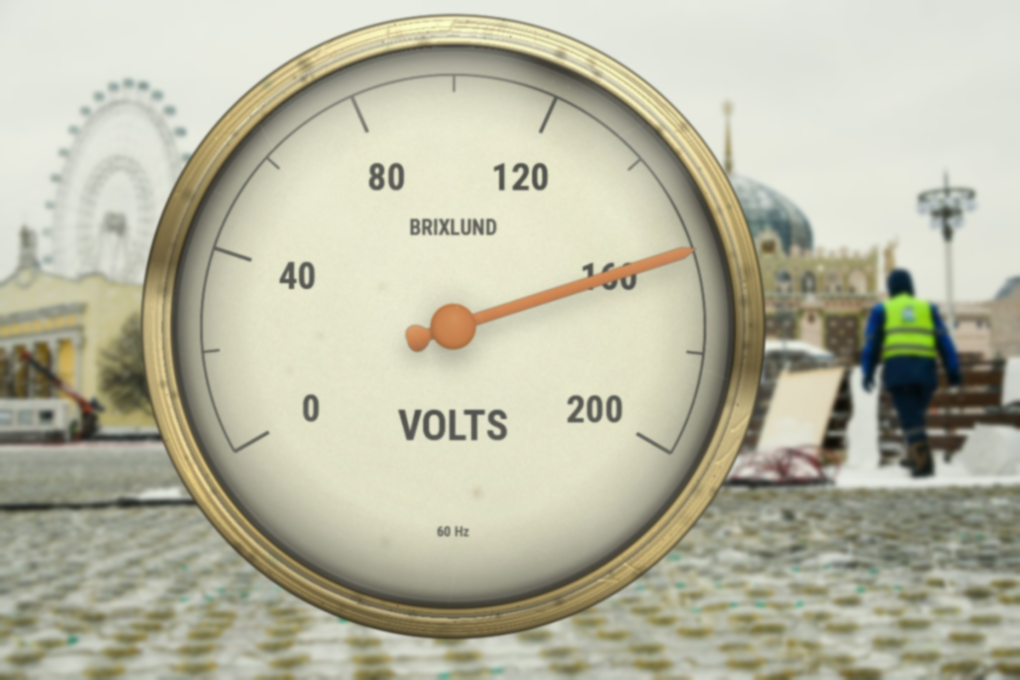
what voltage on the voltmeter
160 V
